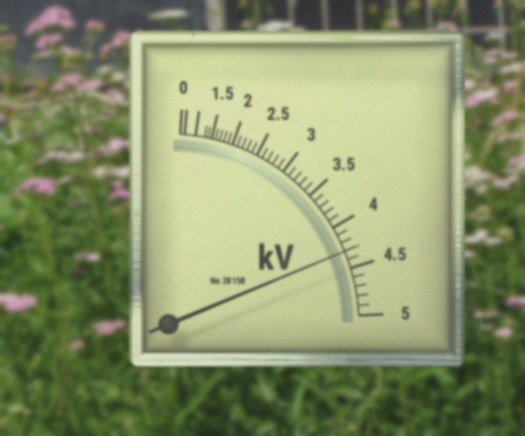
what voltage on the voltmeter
4.3 kV
